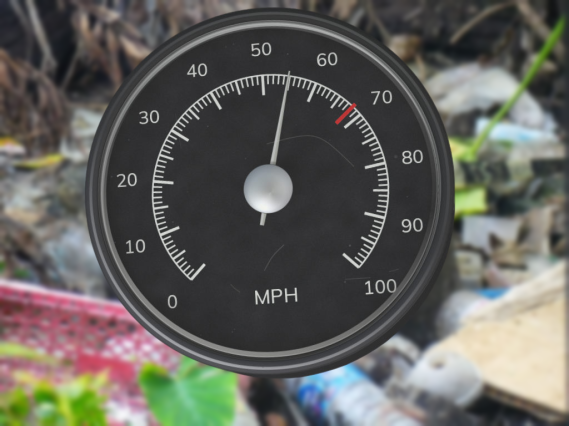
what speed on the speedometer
55 mph
